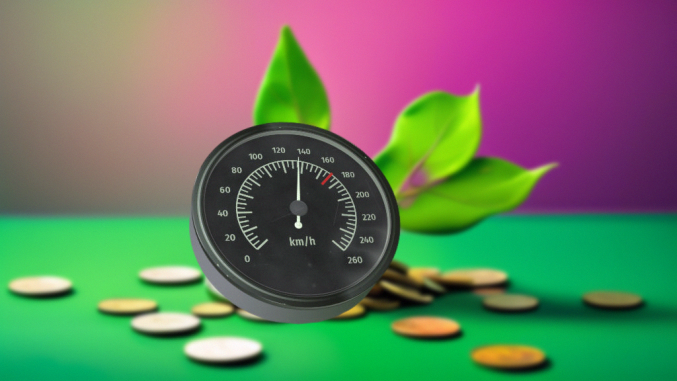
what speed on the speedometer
135 km/h
